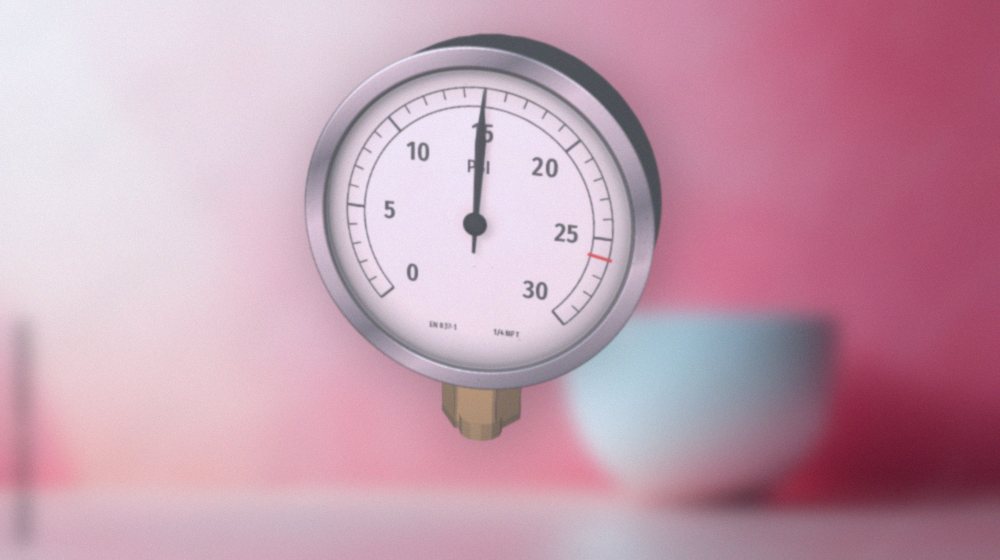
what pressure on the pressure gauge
15 psi
